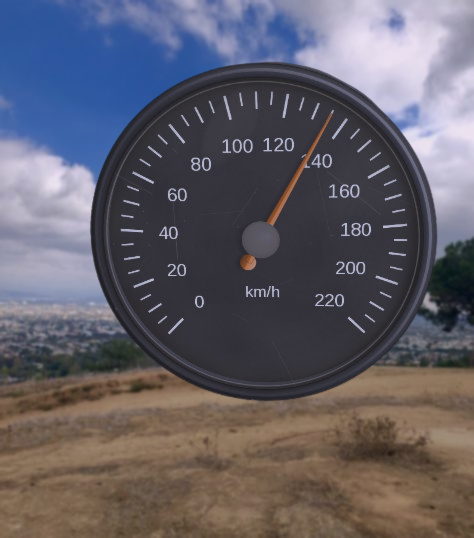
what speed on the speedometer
135 km/h
